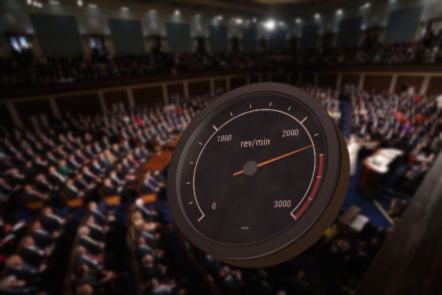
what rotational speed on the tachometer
2300 rpm
